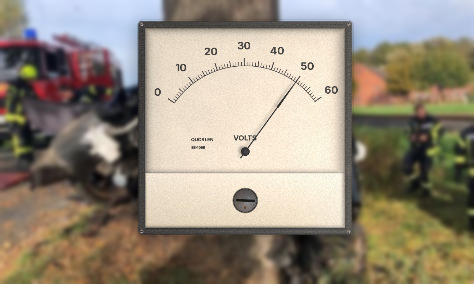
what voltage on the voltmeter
50 V
